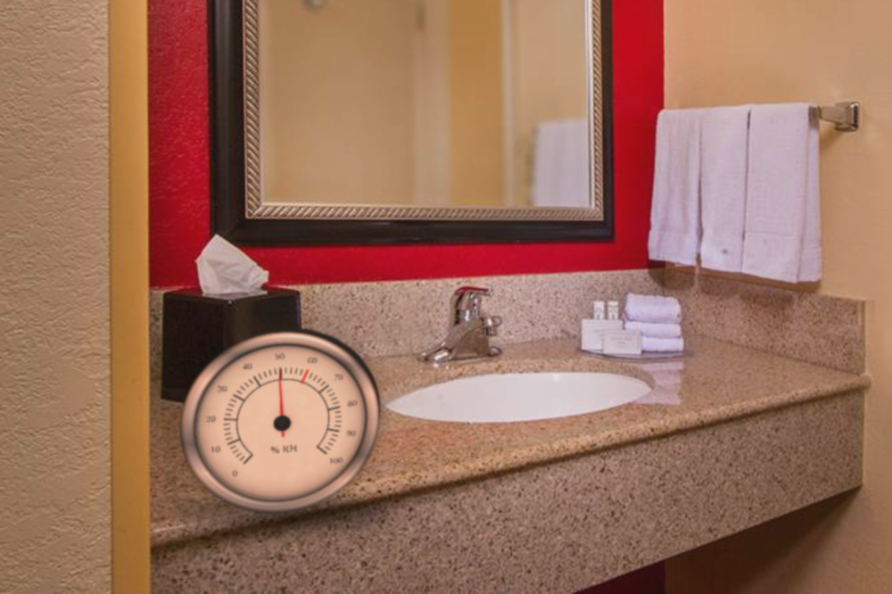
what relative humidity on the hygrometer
50 %
